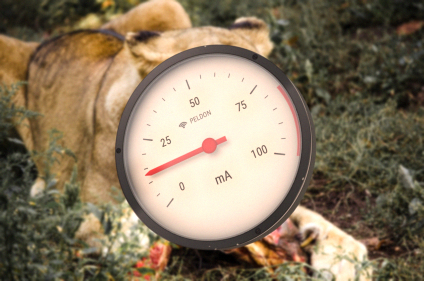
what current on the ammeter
12.5 mA
